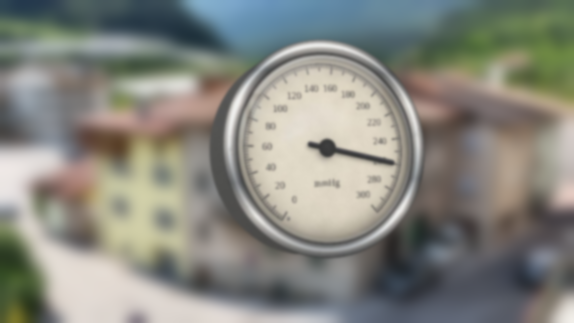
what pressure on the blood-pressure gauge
260 mmHg
